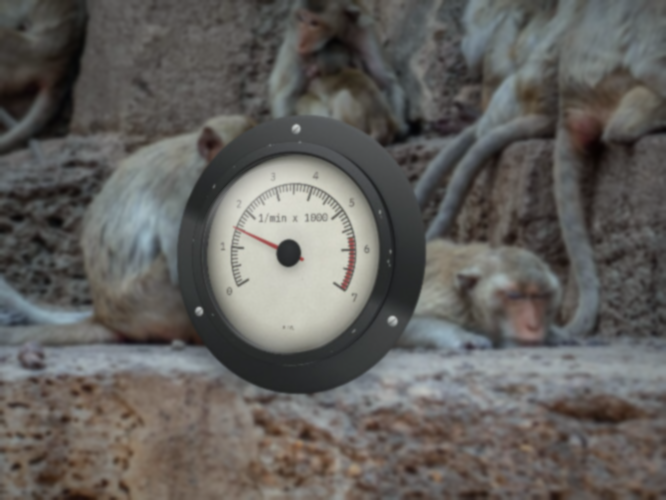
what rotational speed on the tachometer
1500 rpm
